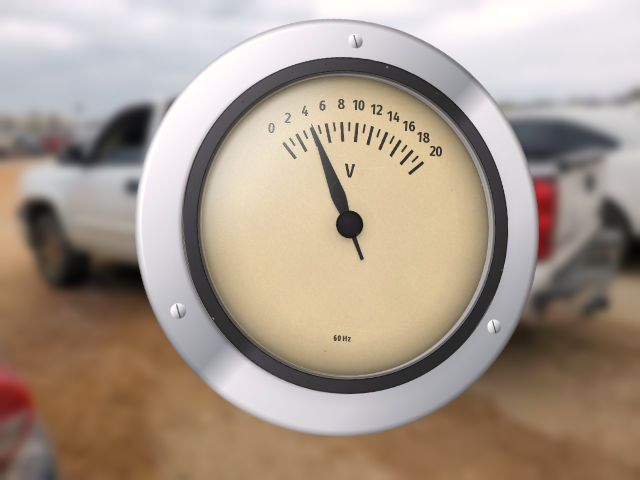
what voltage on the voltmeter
4 V
